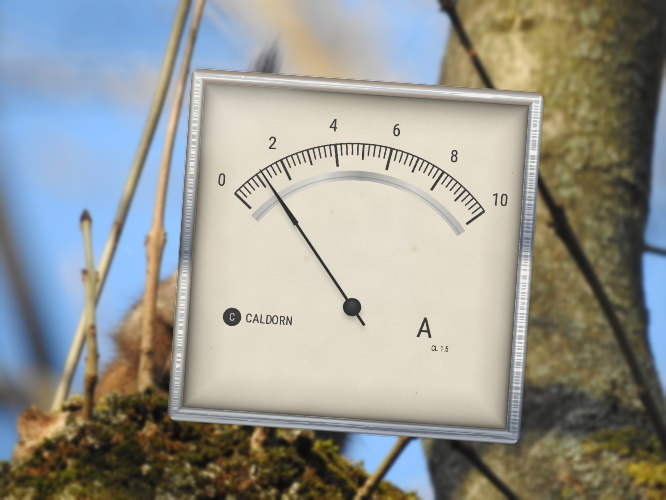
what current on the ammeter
1.2 A
